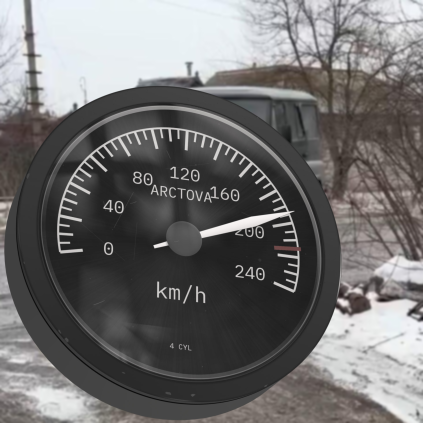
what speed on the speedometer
195 km/h
